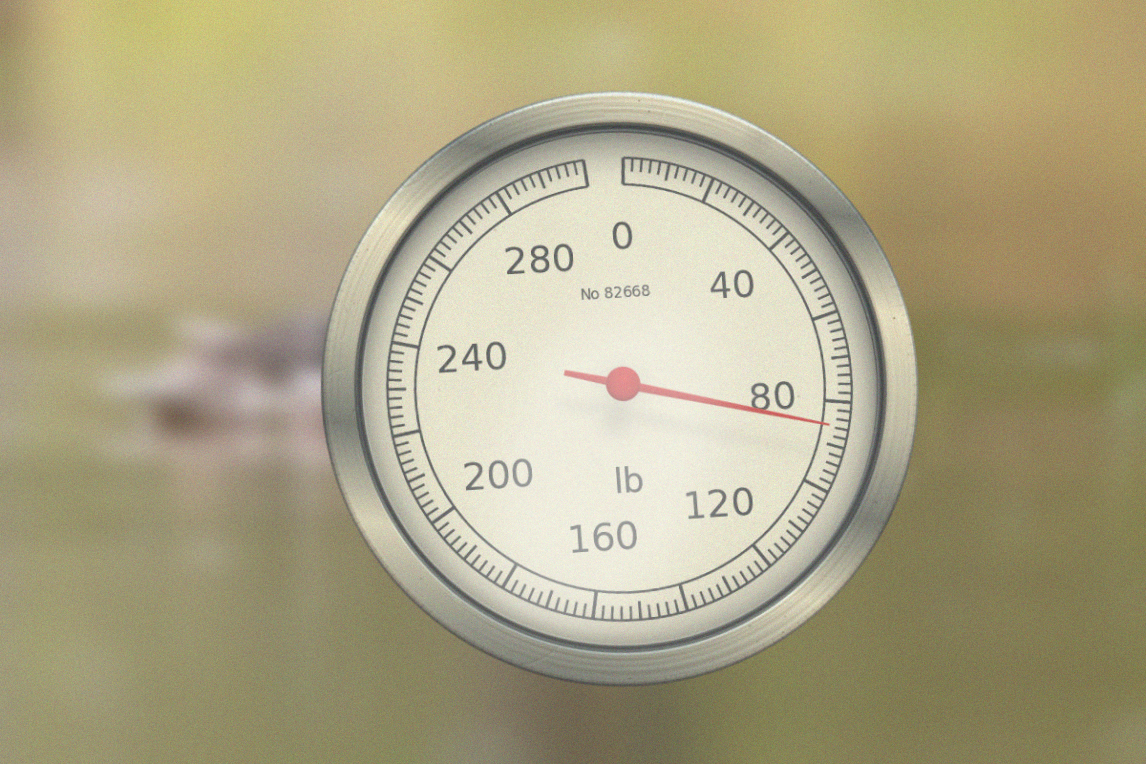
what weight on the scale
86 lb
